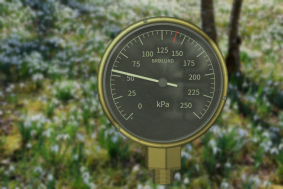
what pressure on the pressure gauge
55 kPa
